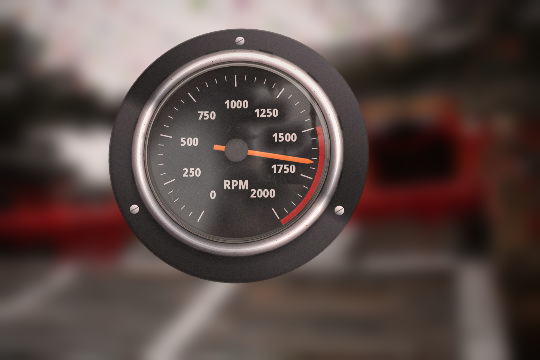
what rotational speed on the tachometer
1675 rpm
